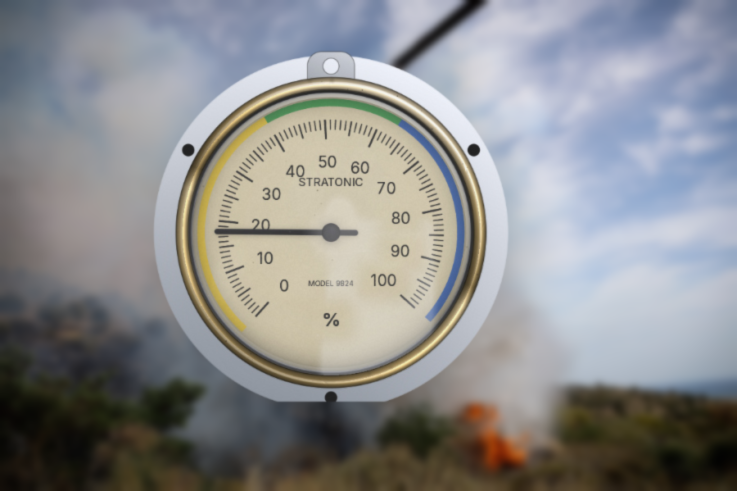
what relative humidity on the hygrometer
18 %
